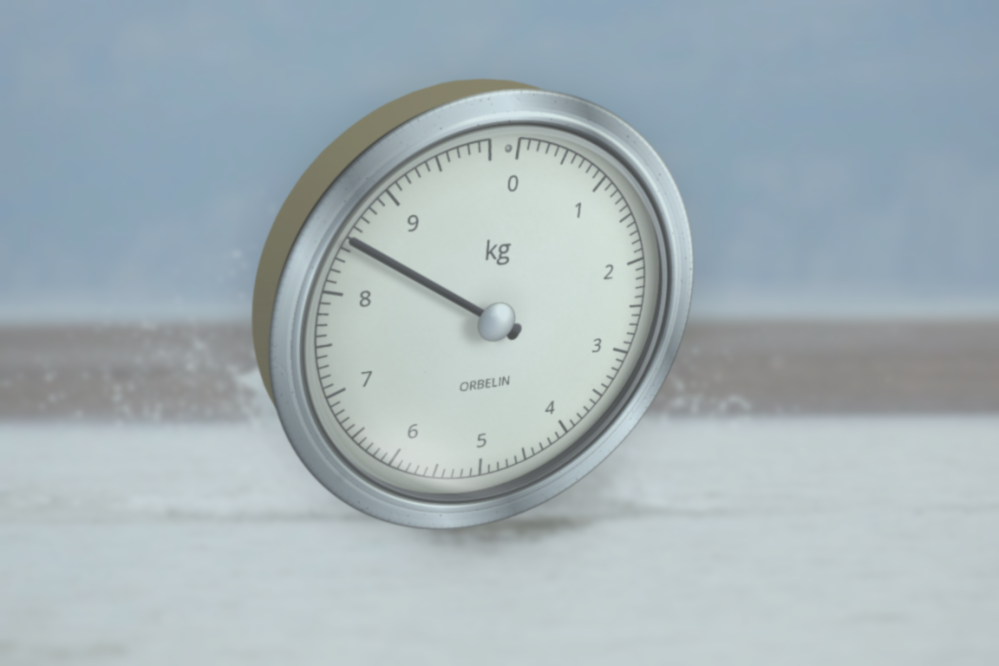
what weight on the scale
8.5 kg
